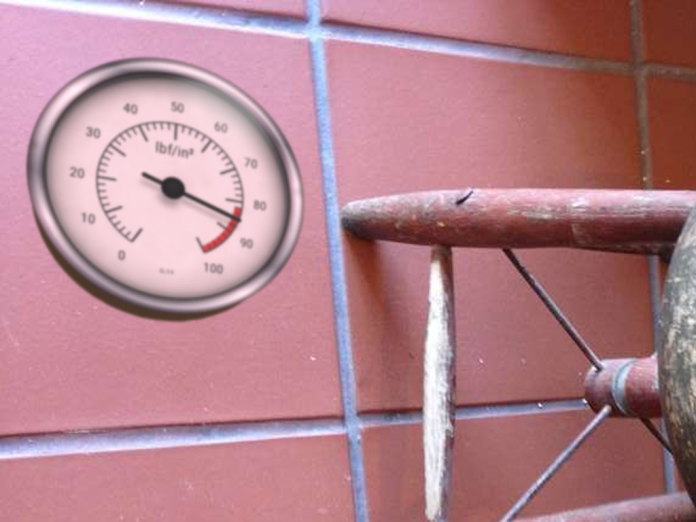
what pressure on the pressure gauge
86 psi
